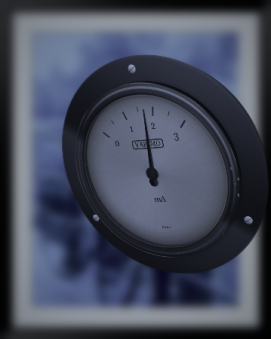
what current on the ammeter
1.75 mA
